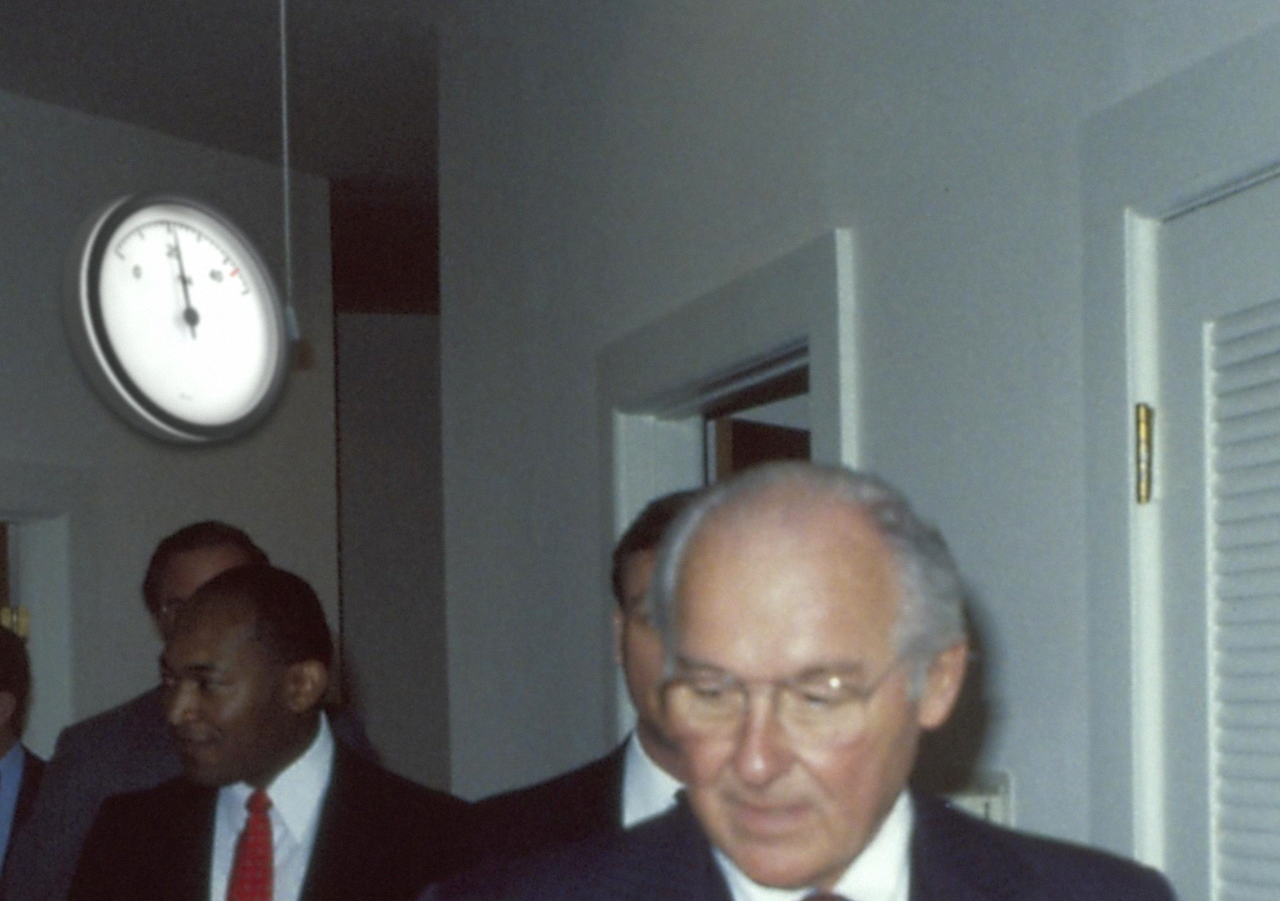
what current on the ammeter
20 mA
